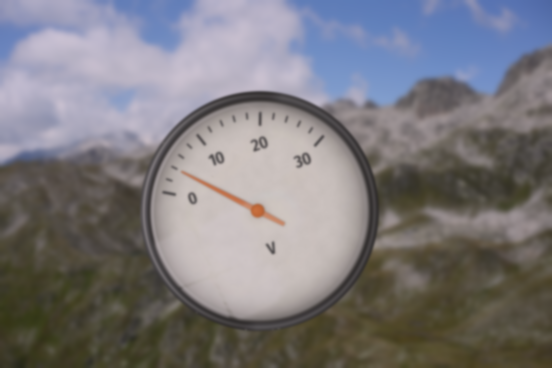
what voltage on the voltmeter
4 V
